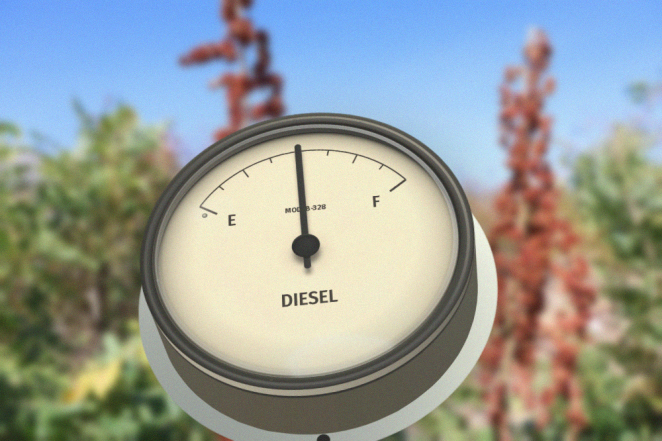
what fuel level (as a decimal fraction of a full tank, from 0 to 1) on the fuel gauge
0.5
